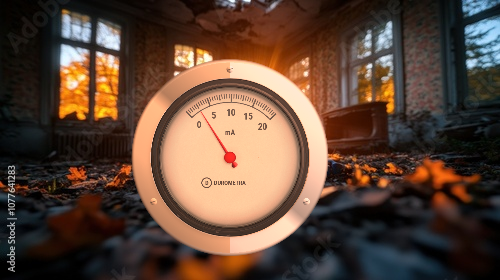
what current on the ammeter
2.5 mA
